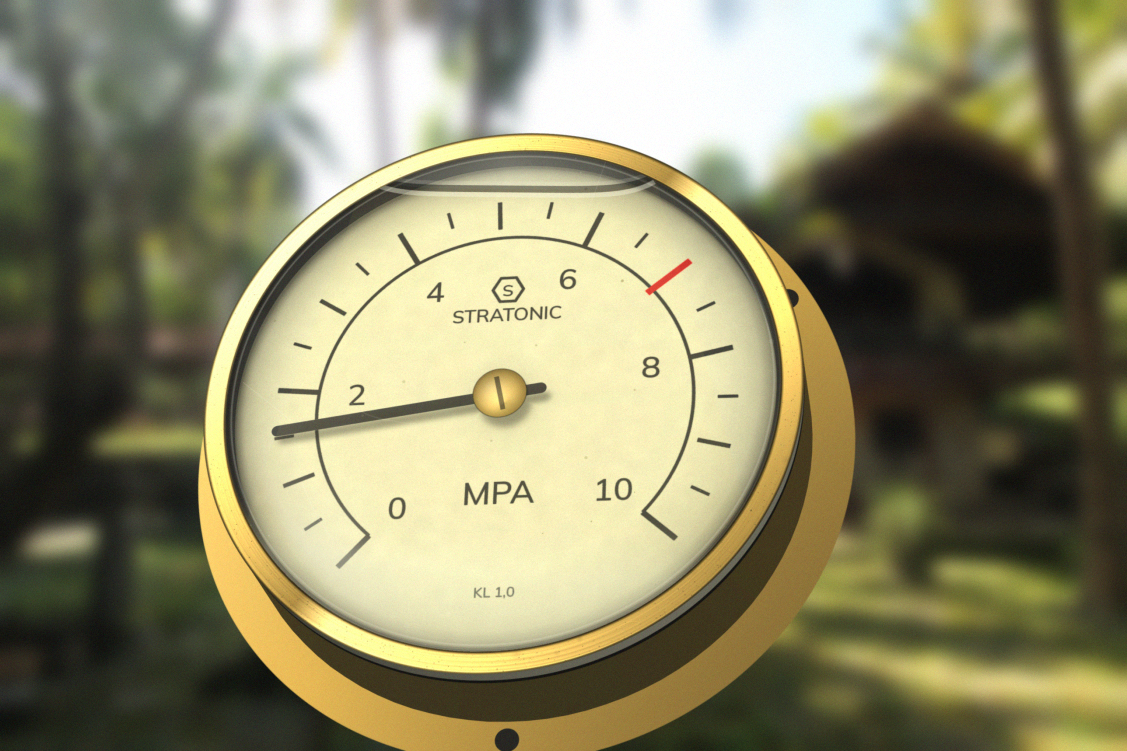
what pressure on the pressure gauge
1.5 MPa
